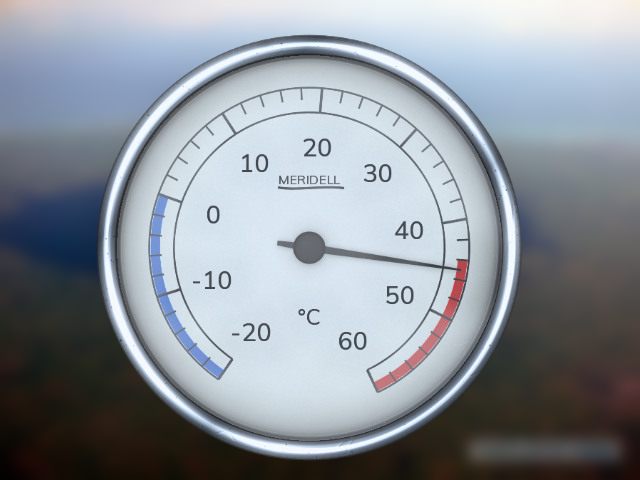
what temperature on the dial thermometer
45 °C
